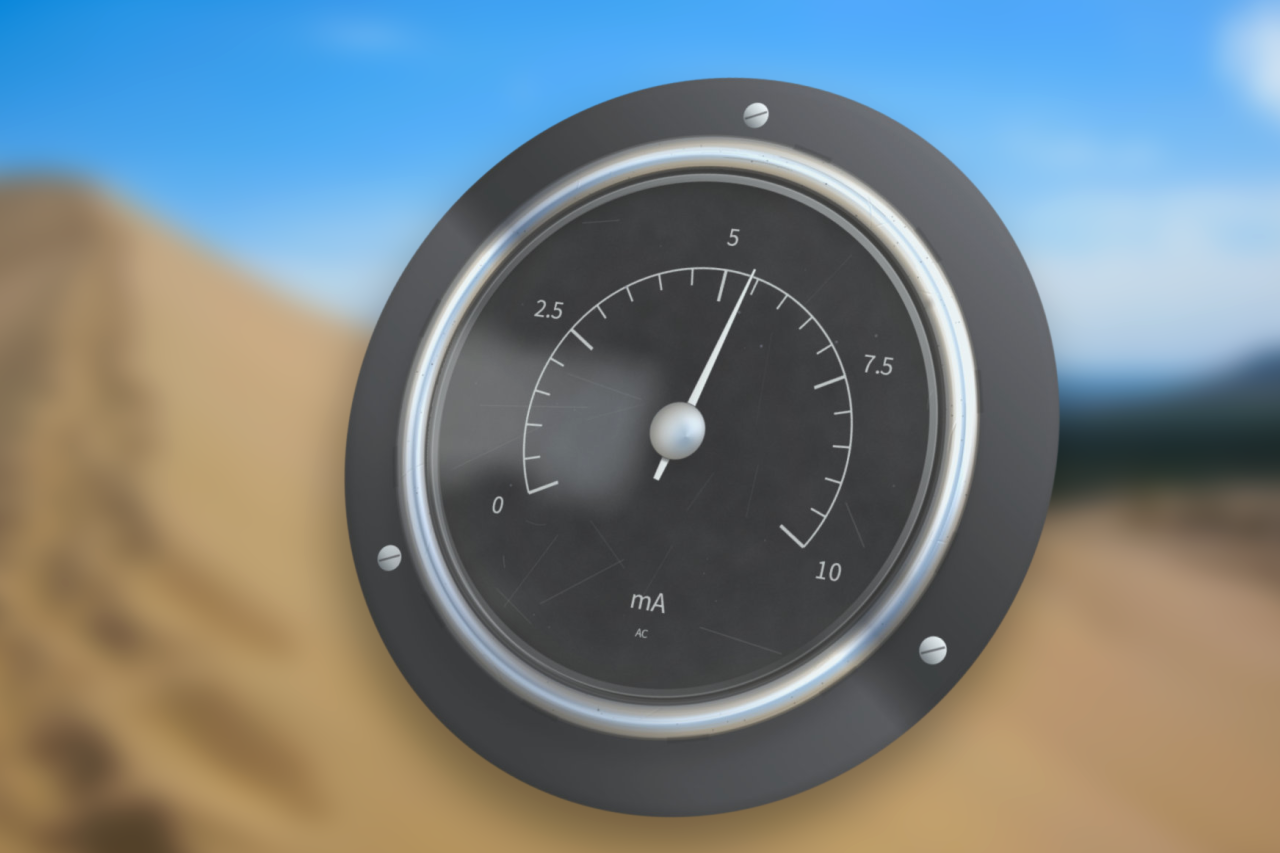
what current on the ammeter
5.5 mA
